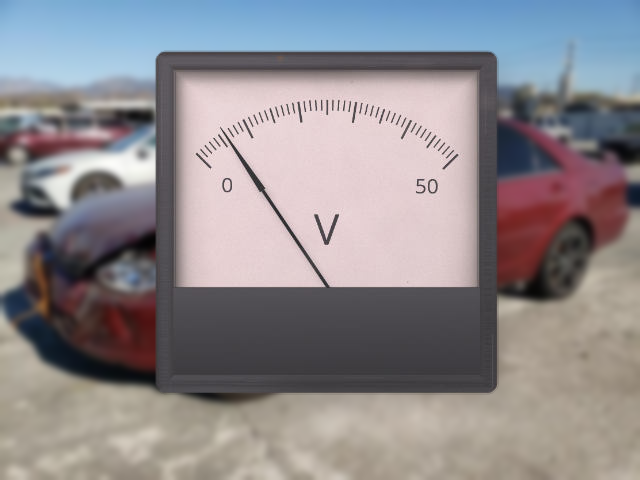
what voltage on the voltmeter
6 V
